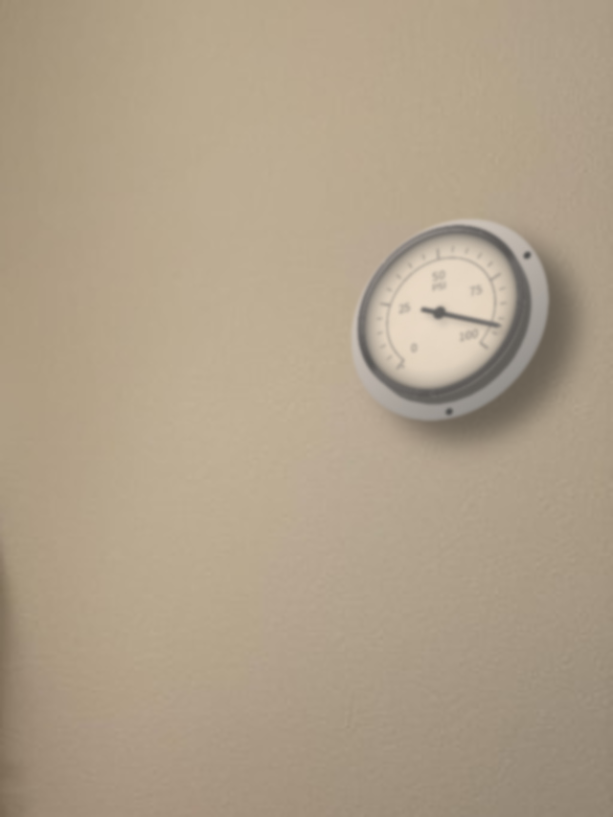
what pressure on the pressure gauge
92.5 psi
